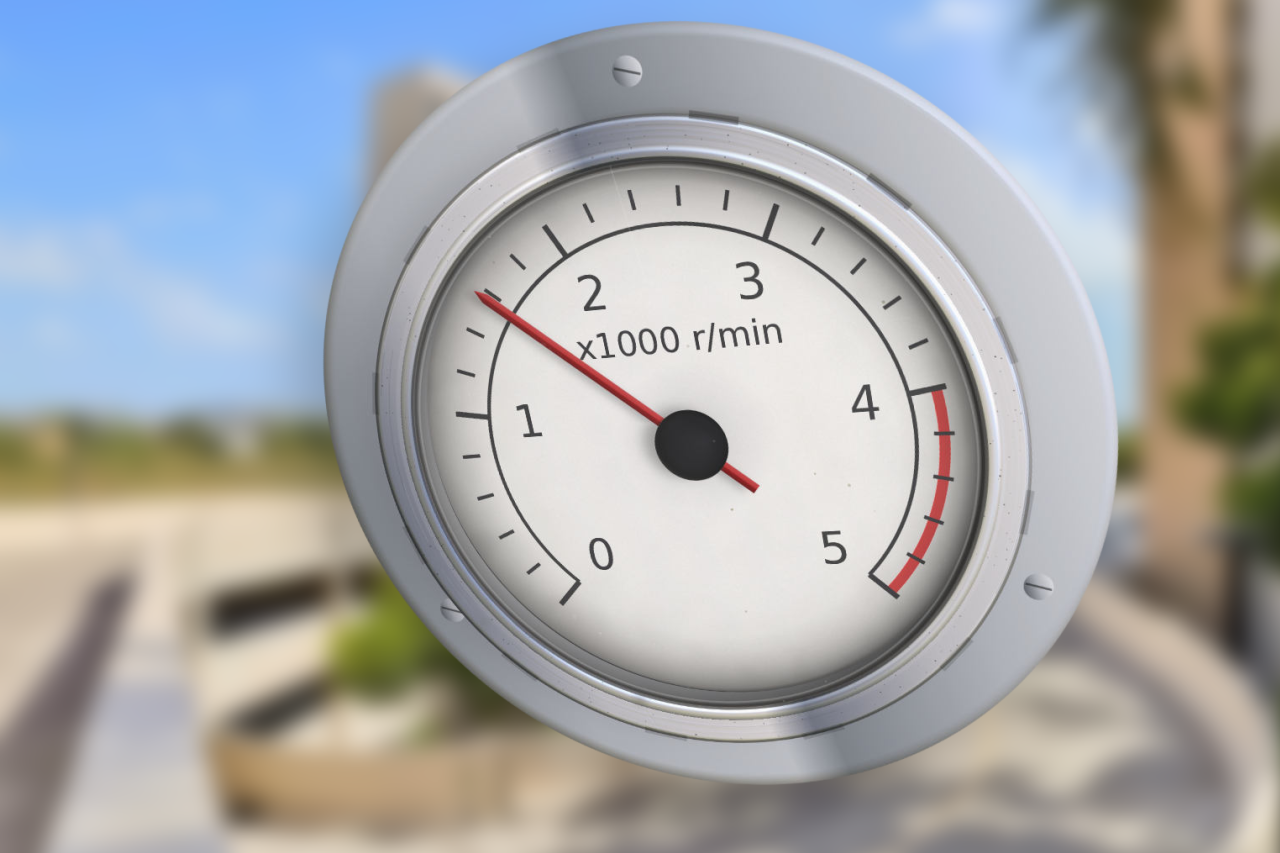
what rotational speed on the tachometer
1600 rpm
